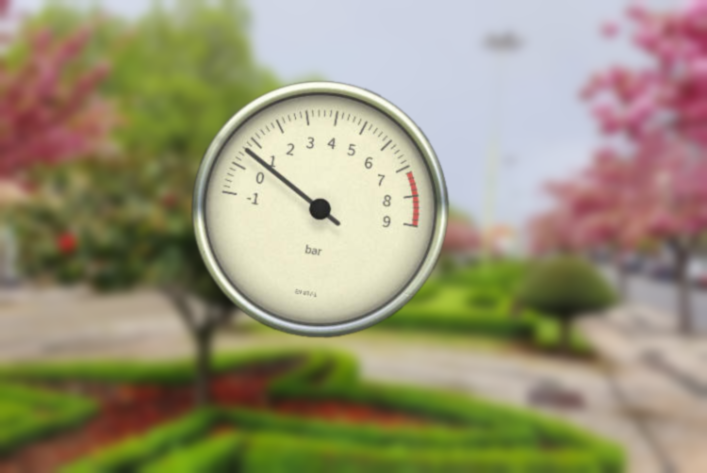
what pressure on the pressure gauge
0.6 bar
